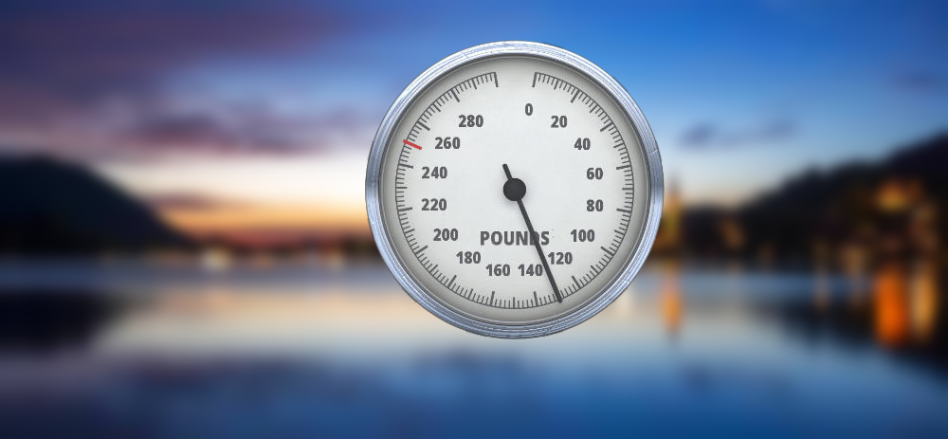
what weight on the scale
130 lb
